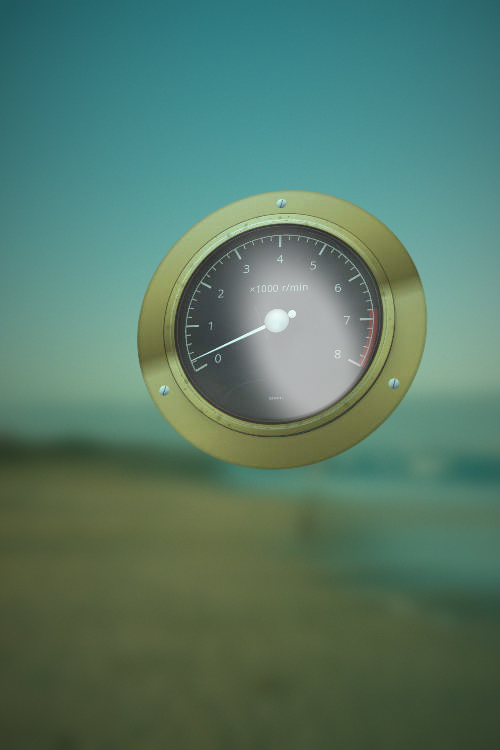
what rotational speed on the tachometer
200 rpm
